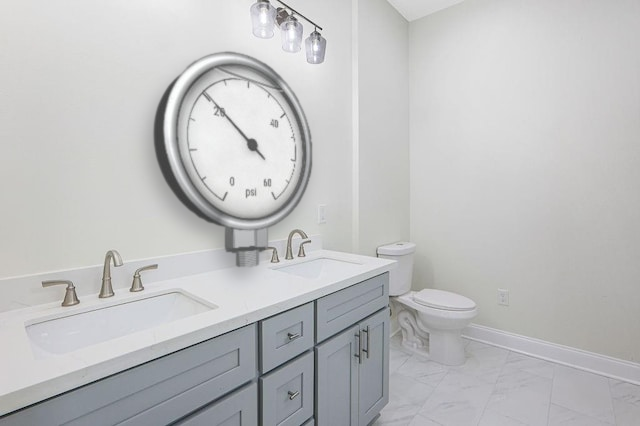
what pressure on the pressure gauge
20 psi
